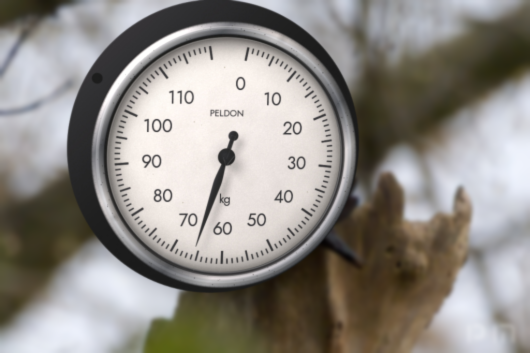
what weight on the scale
66 kg
